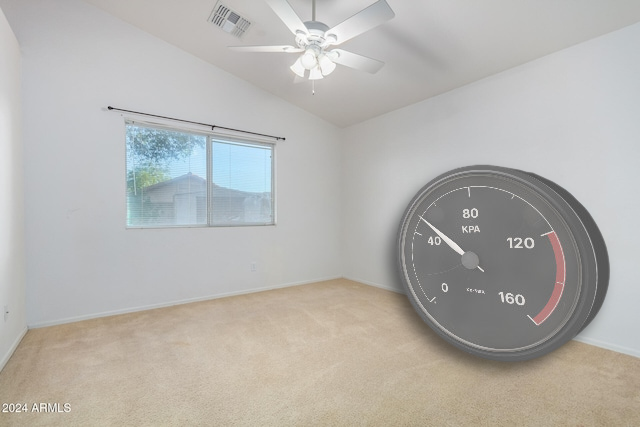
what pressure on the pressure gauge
50 kPa
